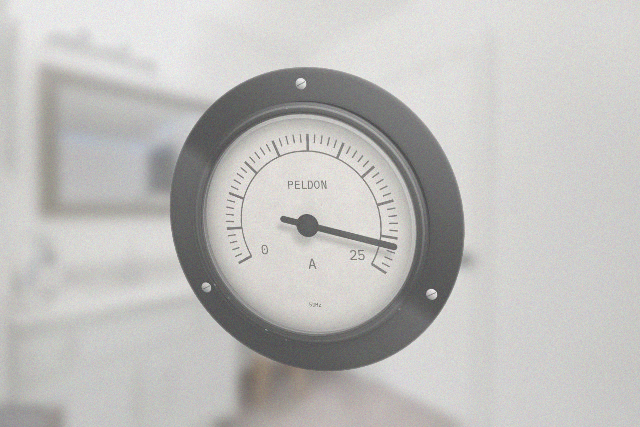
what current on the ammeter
23 A
